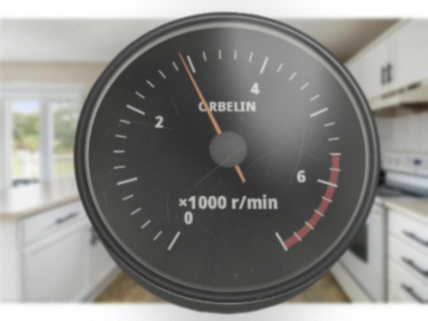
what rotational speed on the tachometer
2900 rpm
